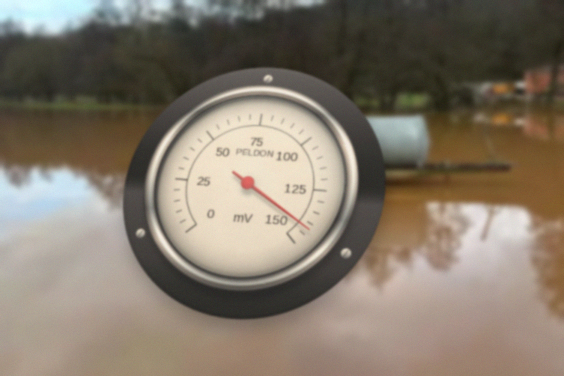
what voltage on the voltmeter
142.5 mV
